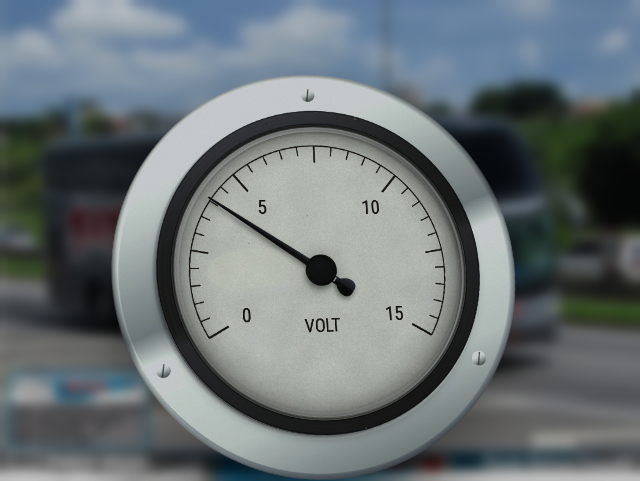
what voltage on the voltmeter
4 V
